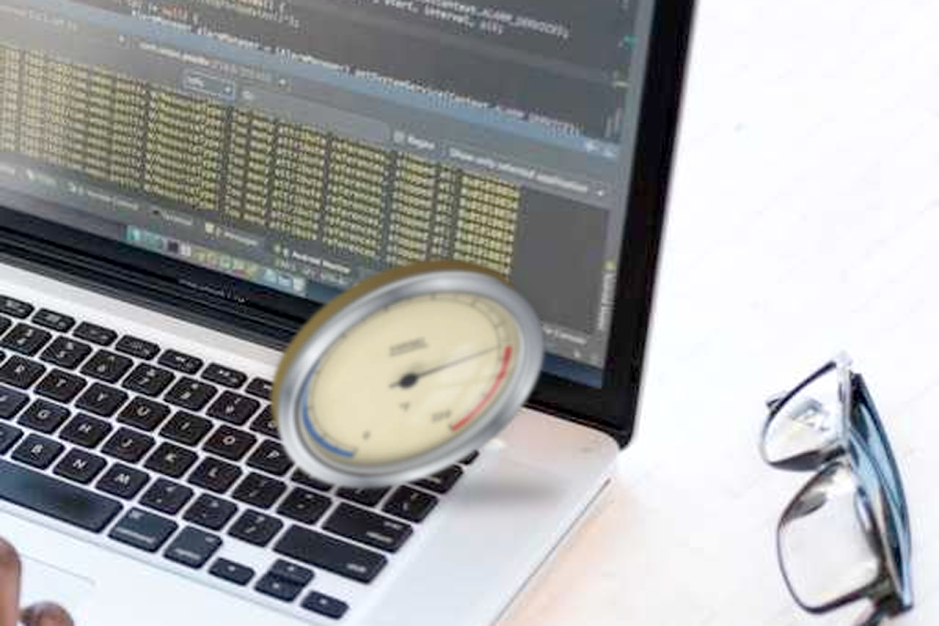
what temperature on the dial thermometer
170 °F
